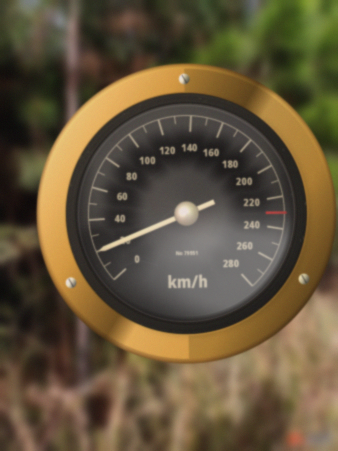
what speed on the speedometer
20 km/h
